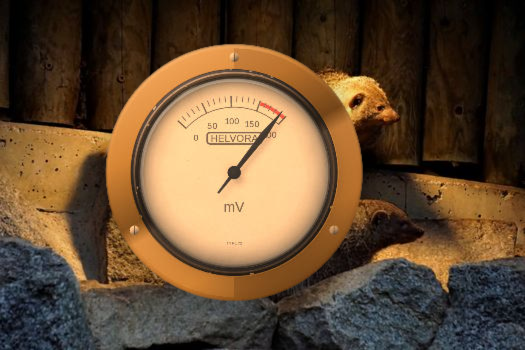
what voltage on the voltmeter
190 mV
